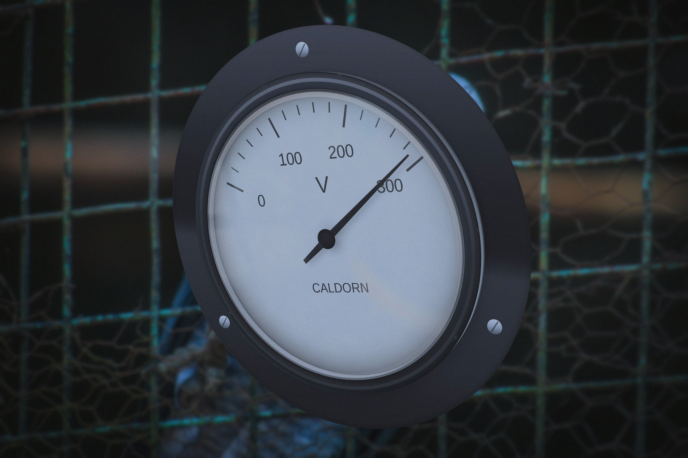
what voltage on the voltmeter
290 V
